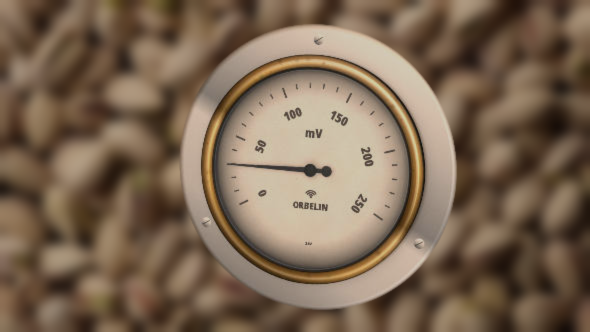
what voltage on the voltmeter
30 mV
